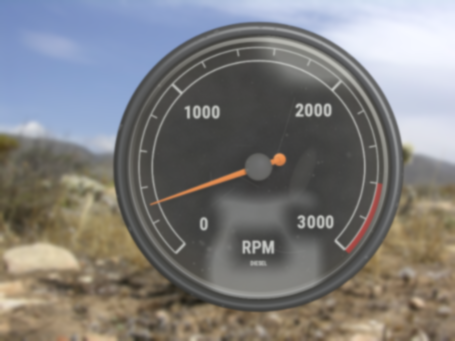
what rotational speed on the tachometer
300 rpm
